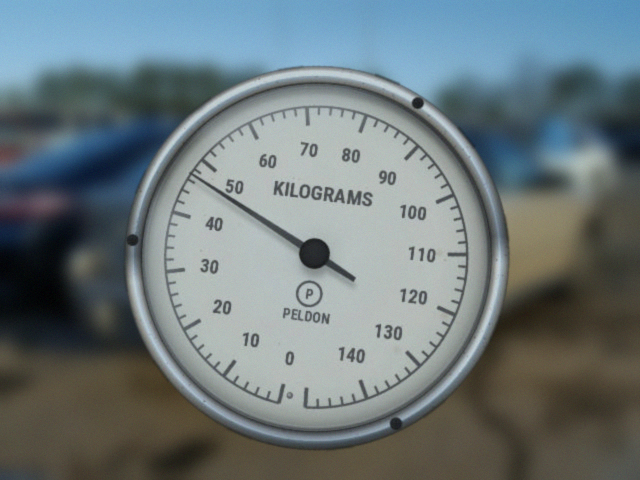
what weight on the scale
47 kg
